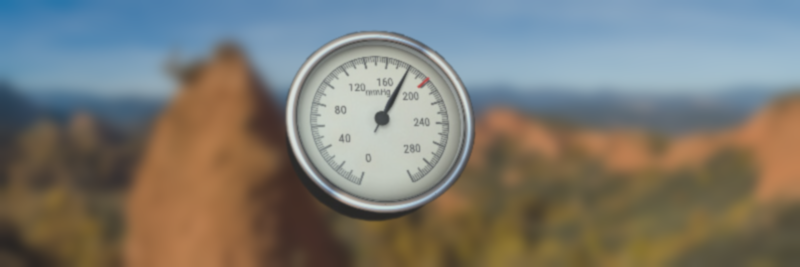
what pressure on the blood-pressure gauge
180 mmHg
